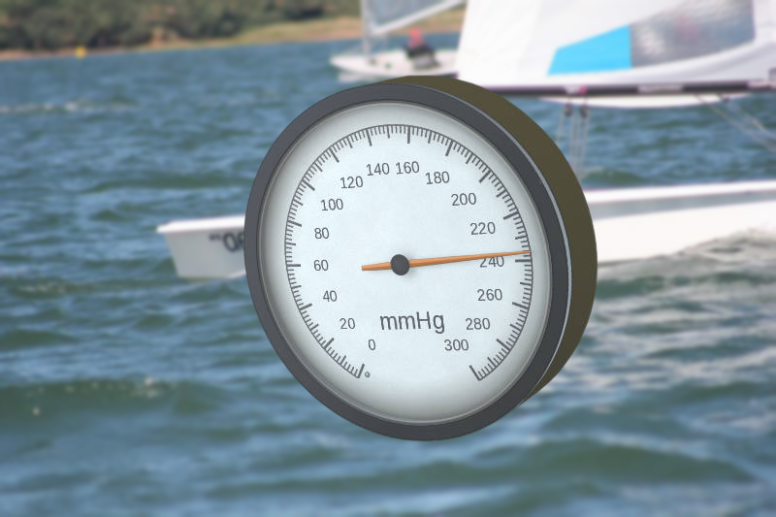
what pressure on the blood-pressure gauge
236 mmHg
